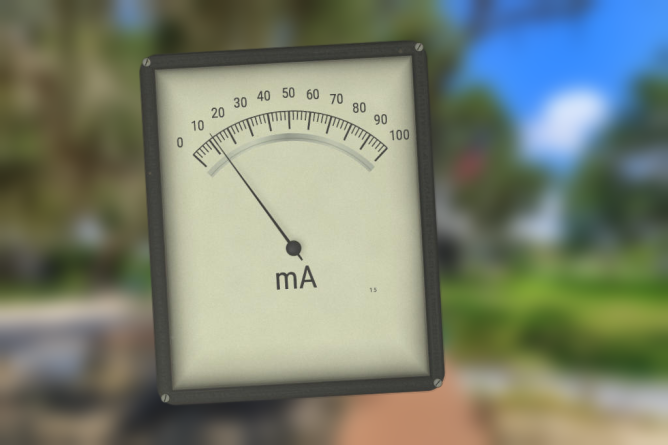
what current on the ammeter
12 mA
